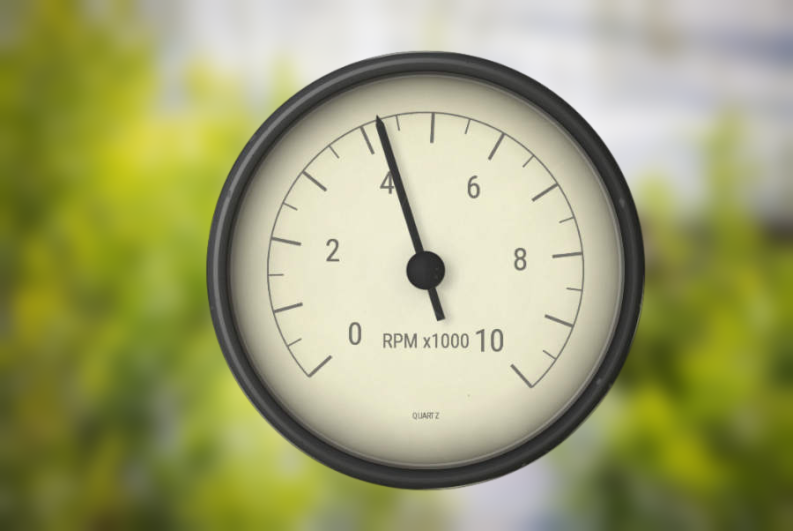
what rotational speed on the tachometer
4250 rpm
